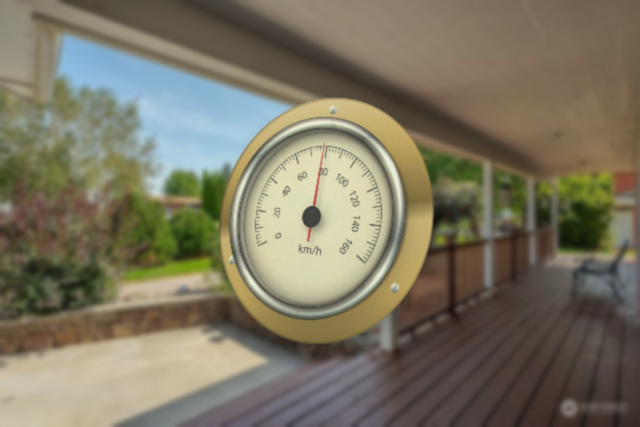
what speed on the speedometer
80 km/h
